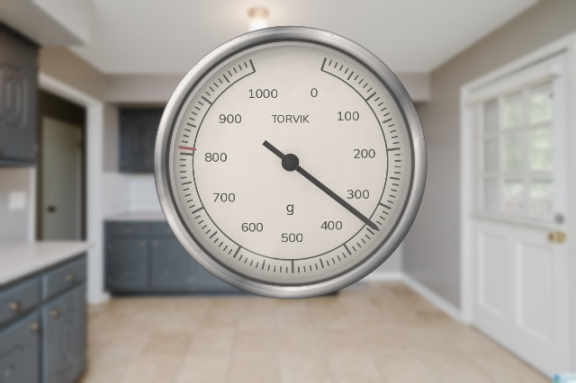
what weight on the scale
340 g
